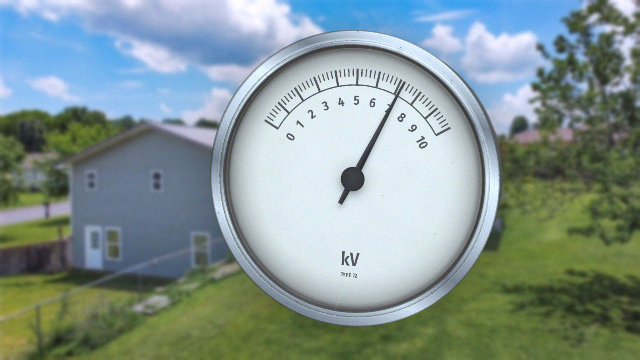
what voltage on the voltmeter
7.2 kV
